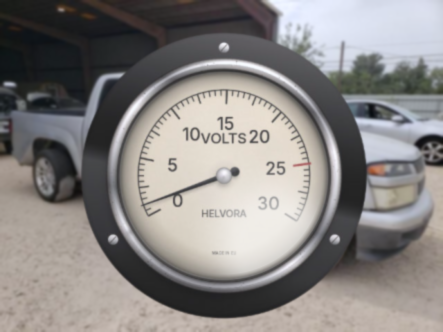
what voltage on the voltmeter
1 V
